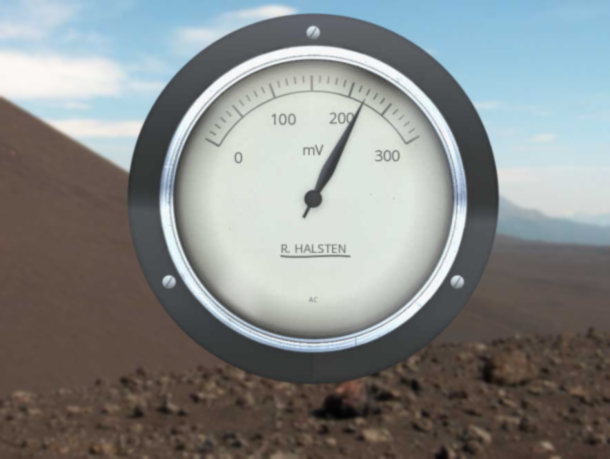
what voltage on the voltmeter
220 mV
